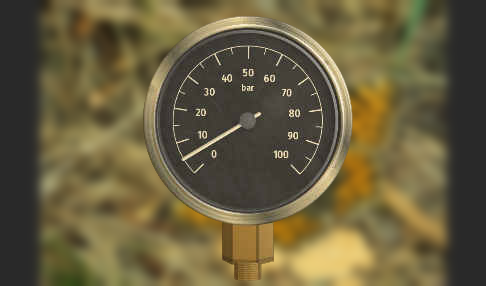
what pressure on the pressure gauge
5 bar
